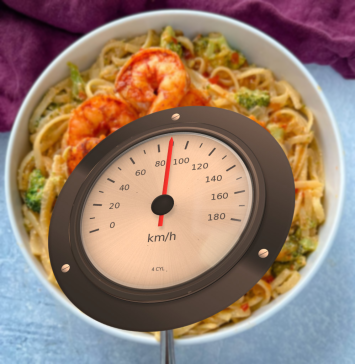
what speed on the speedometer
90 km/h
